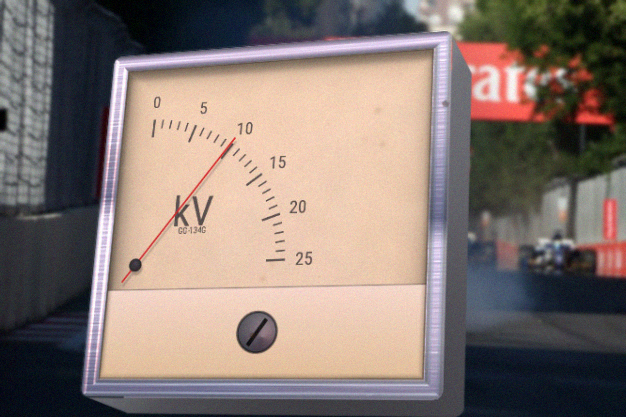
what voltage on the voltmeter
10 kV
